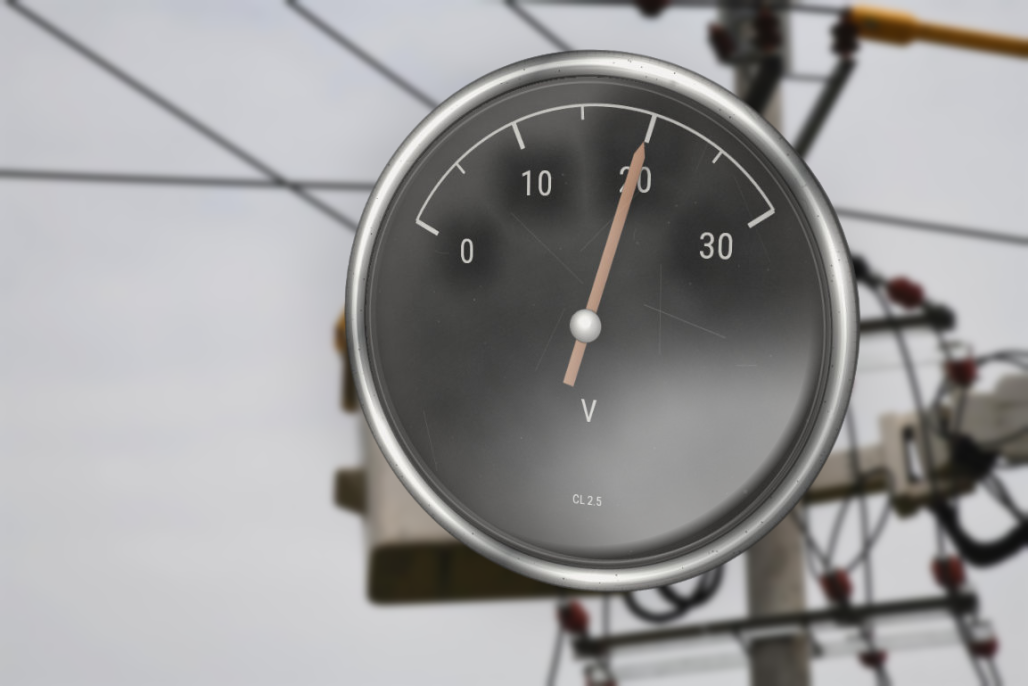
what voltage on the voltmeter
20 V
